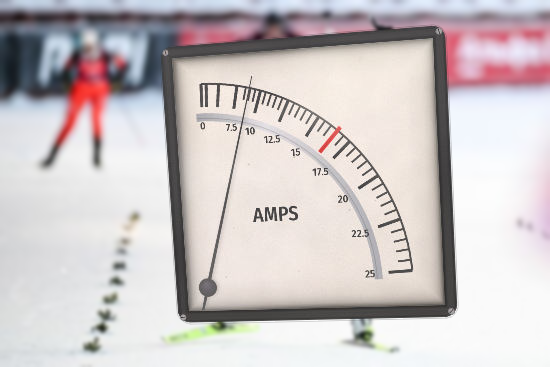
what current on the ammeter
9 A
